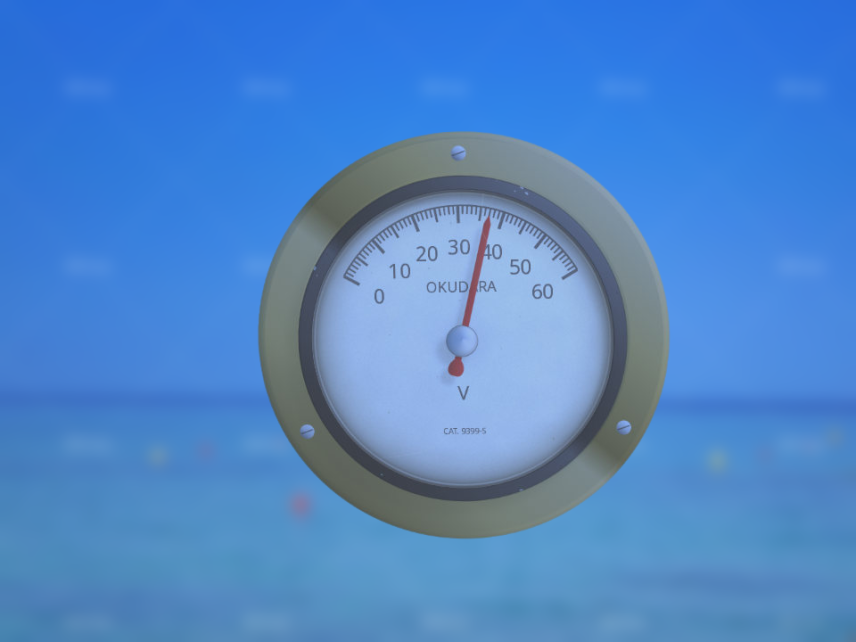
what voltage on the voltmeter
37 V
